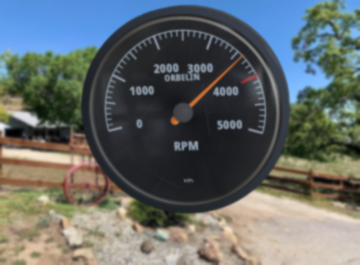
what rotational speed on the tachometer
3600 rpm
